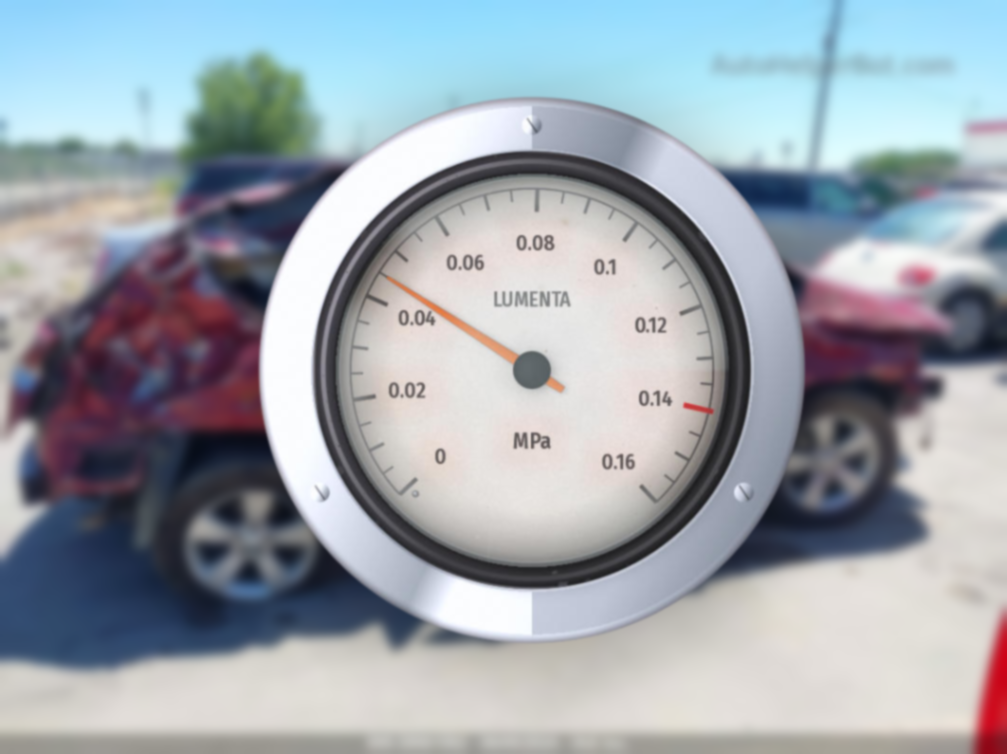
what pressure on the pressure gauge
0.045 MPa
